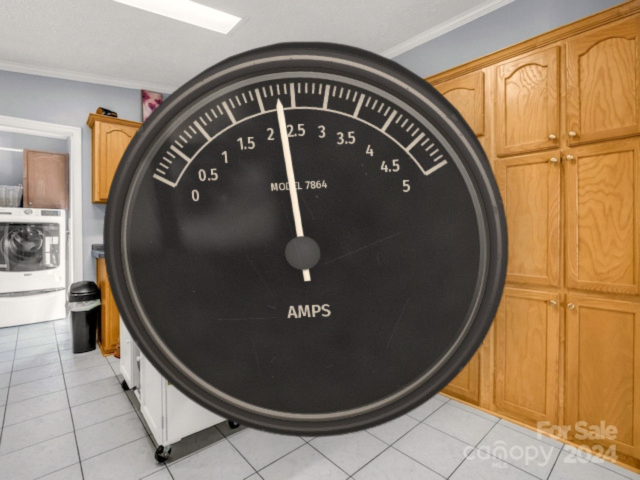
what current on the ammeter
2.3 A
